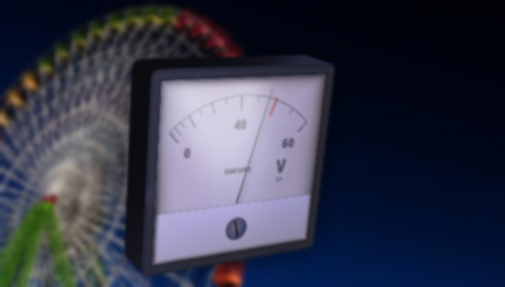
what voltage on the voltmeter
47.5 V
